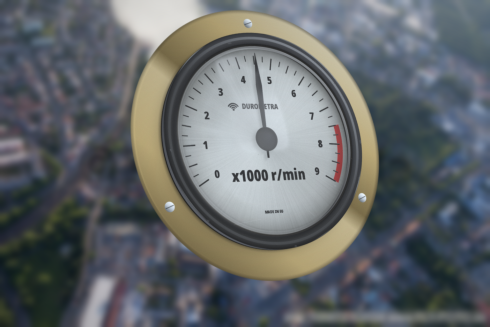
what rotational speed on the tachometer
4500 rpm
